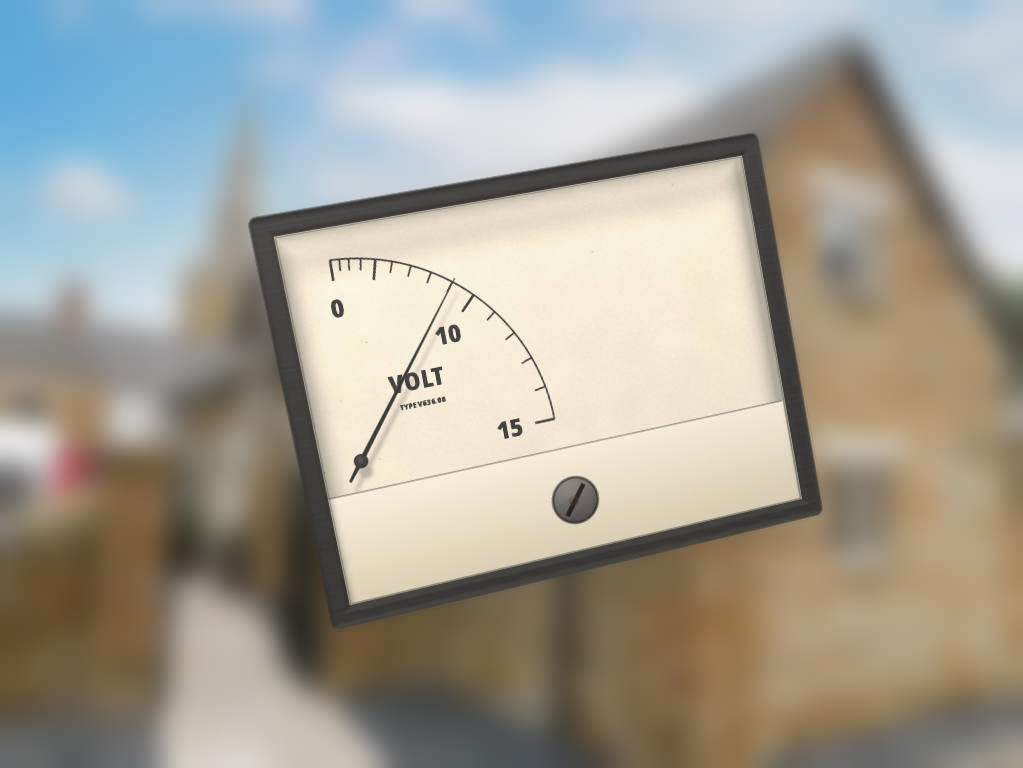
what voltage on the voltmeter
9 V
